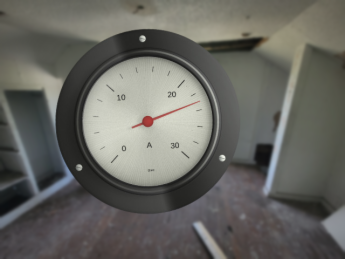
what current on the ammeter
23 A
